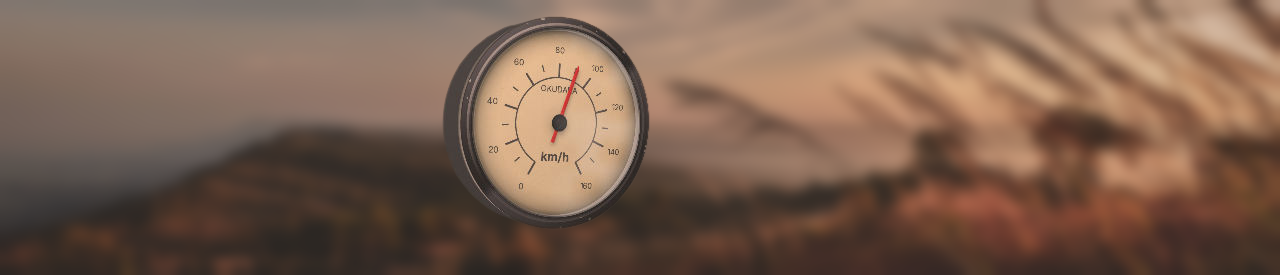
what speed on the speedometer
90 km/h
